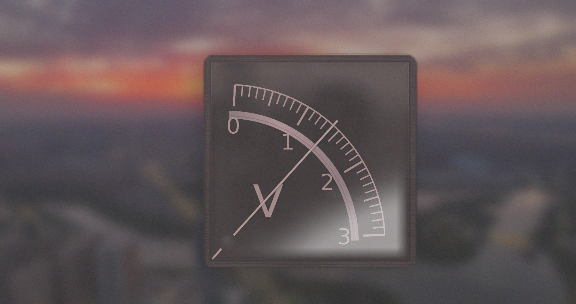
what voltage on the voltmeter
1.4 V
